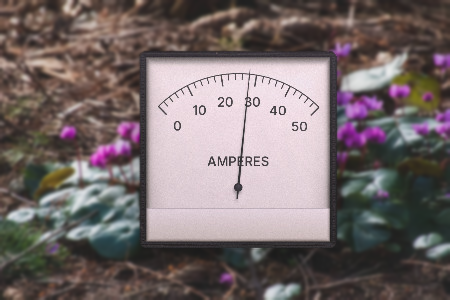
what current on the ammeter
28 A
